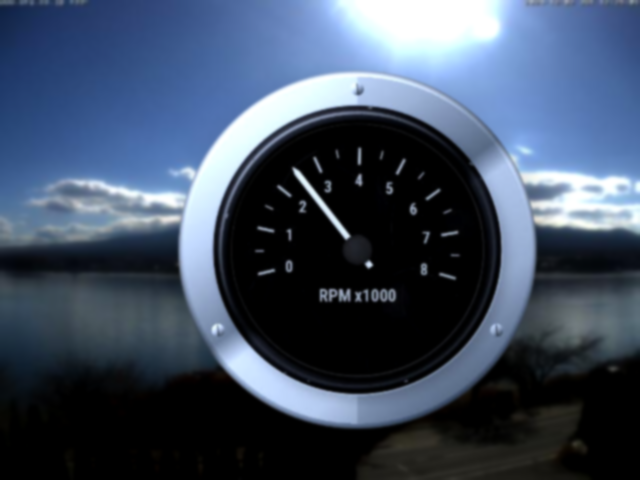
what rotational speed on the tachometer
2500 rpm
